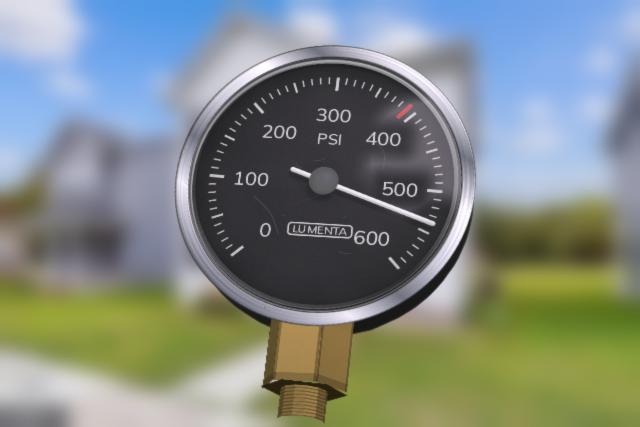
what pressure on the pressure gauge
540 psi
